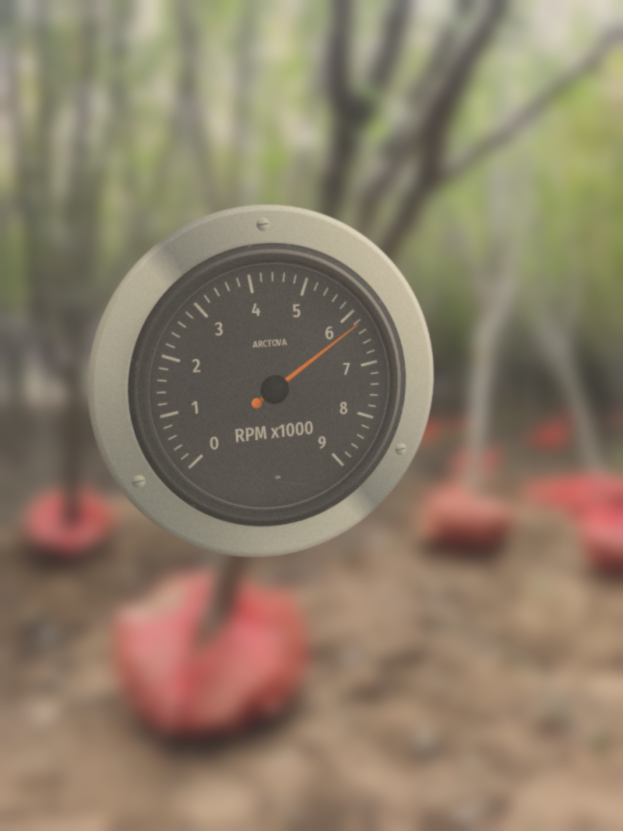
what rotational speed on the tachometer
6200 rpm
